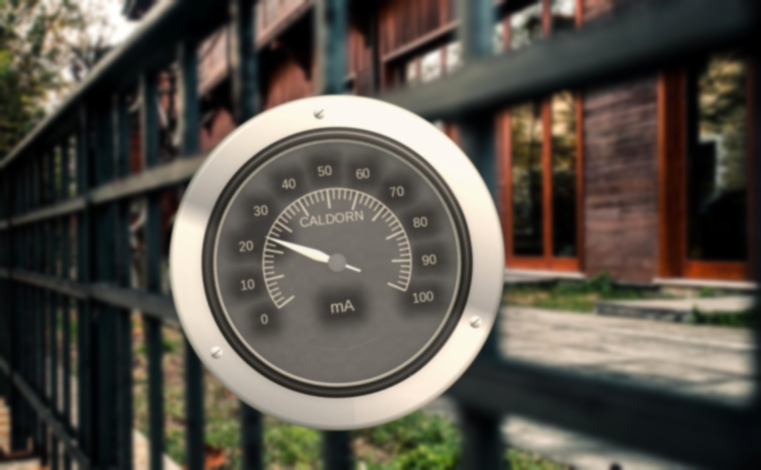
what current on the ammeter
24 mA
